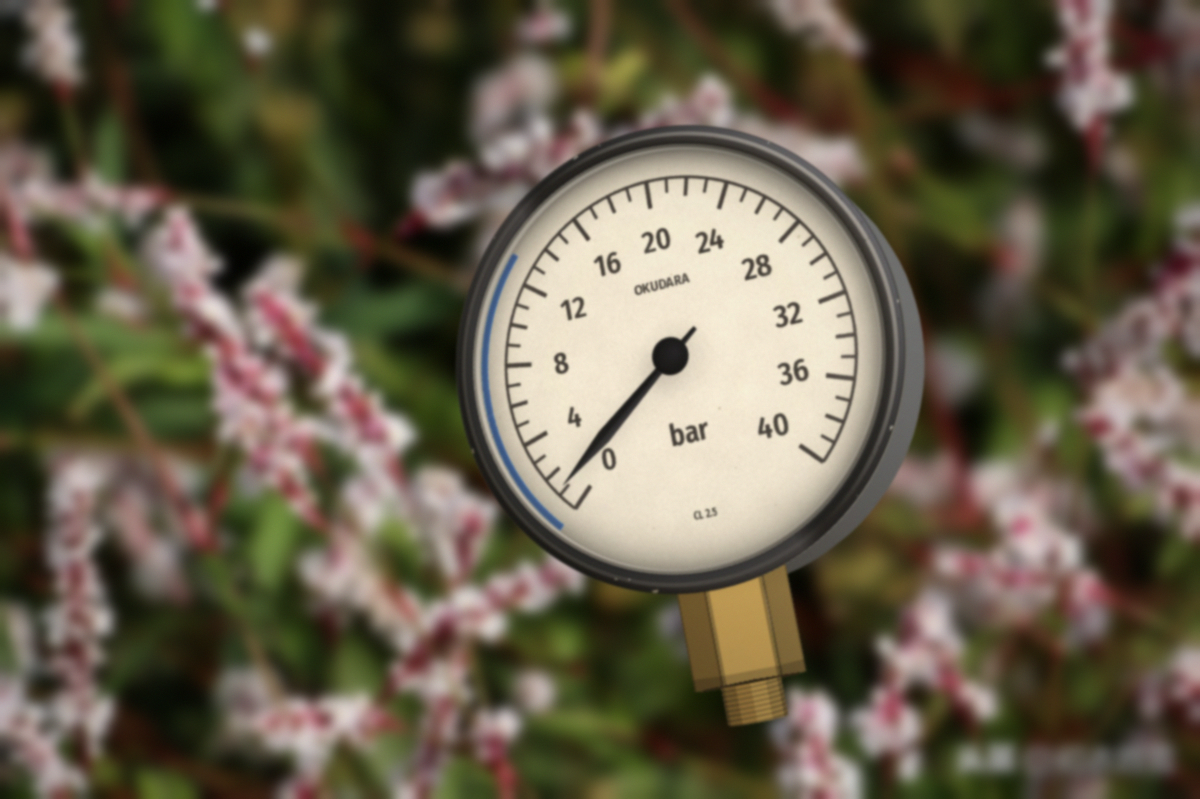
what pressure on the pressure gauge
1 bar
